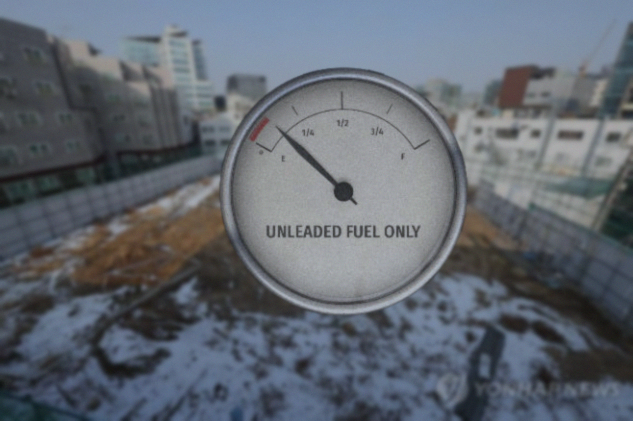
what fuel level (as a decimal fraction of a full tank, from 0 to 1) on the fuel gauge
0.125
